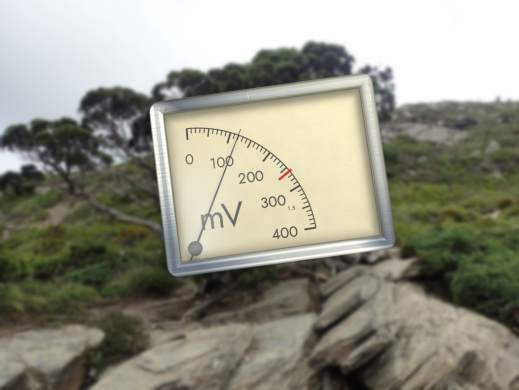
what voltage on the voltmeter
120 mV
